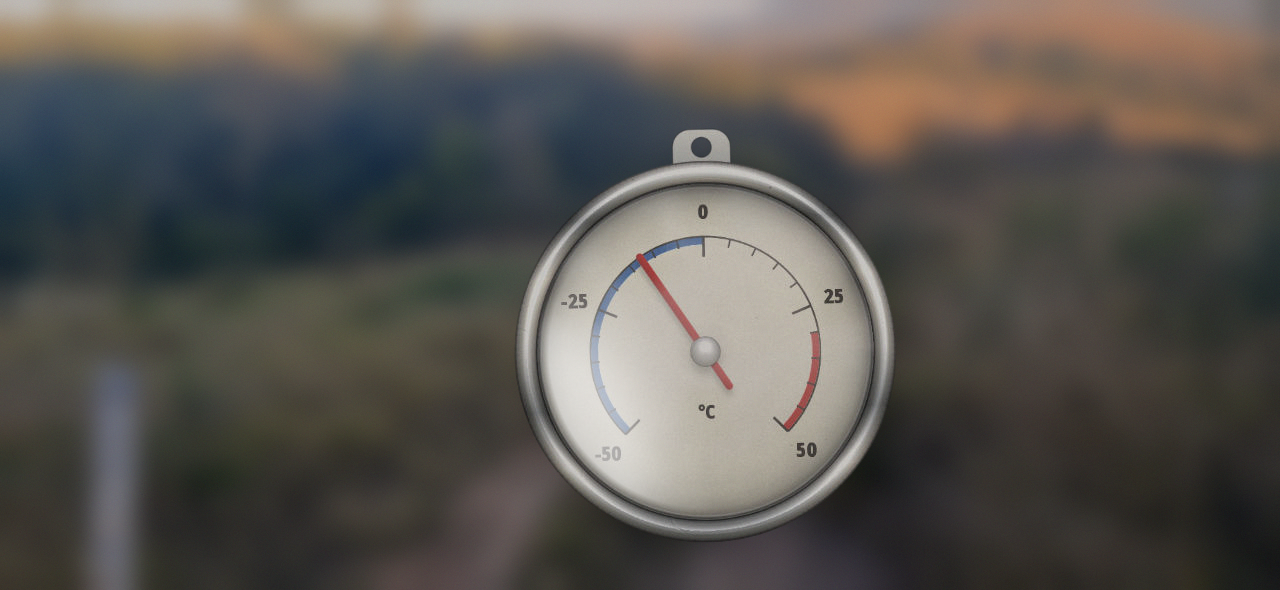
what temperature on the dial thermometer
-12.5 °C
